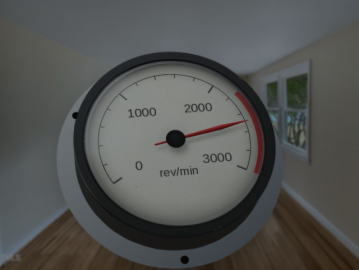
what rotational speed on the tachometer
2500 rpm
